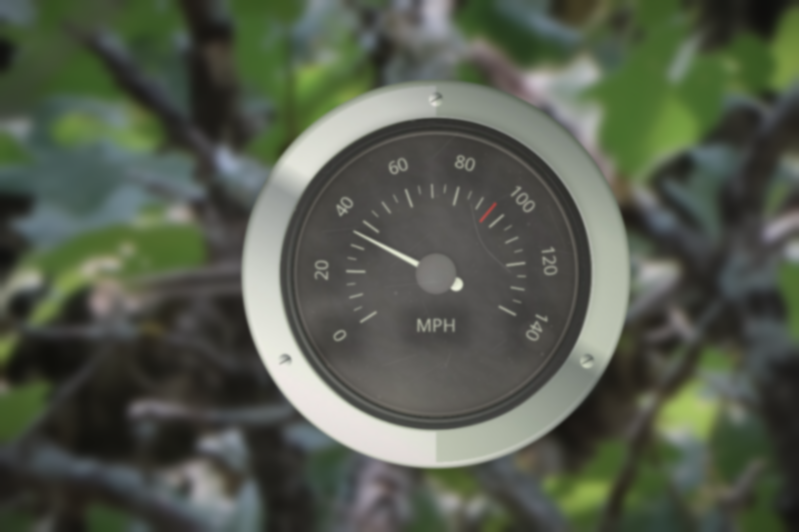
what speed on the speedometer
35 mph
